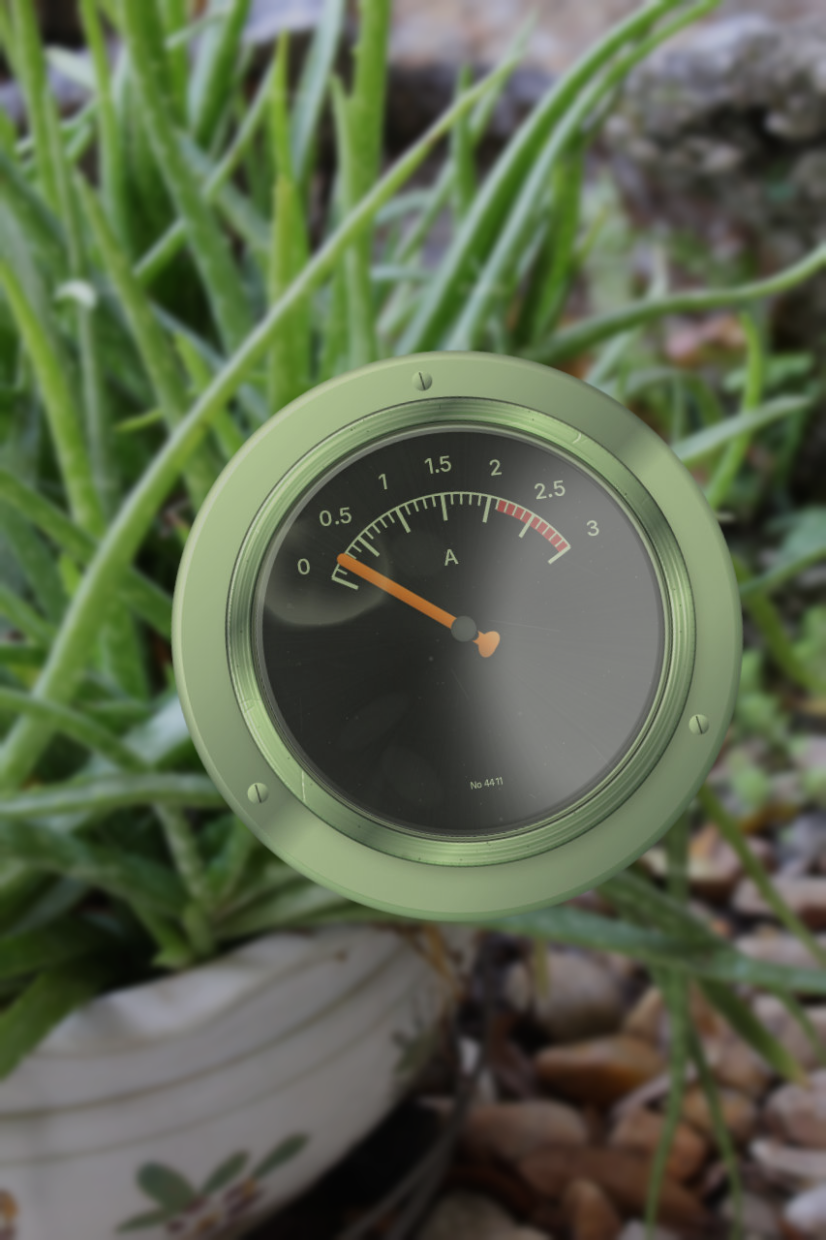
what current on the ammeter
0.2 A
